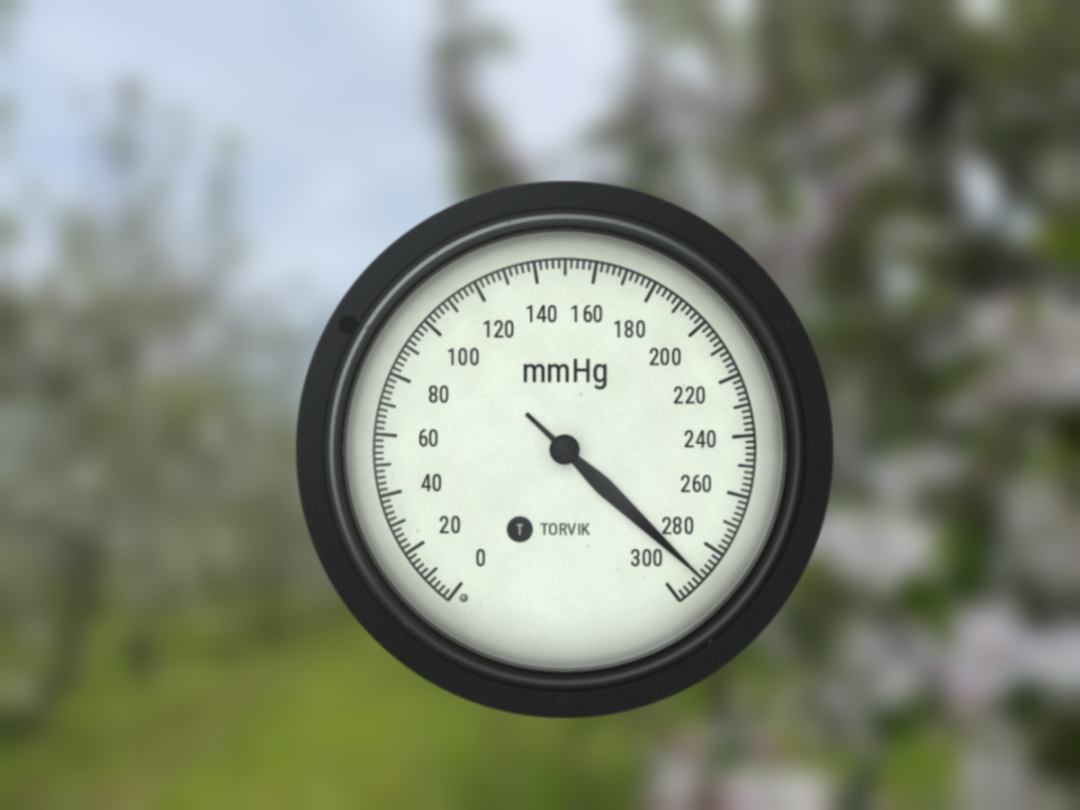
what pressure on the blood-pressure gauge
290 mmHg
